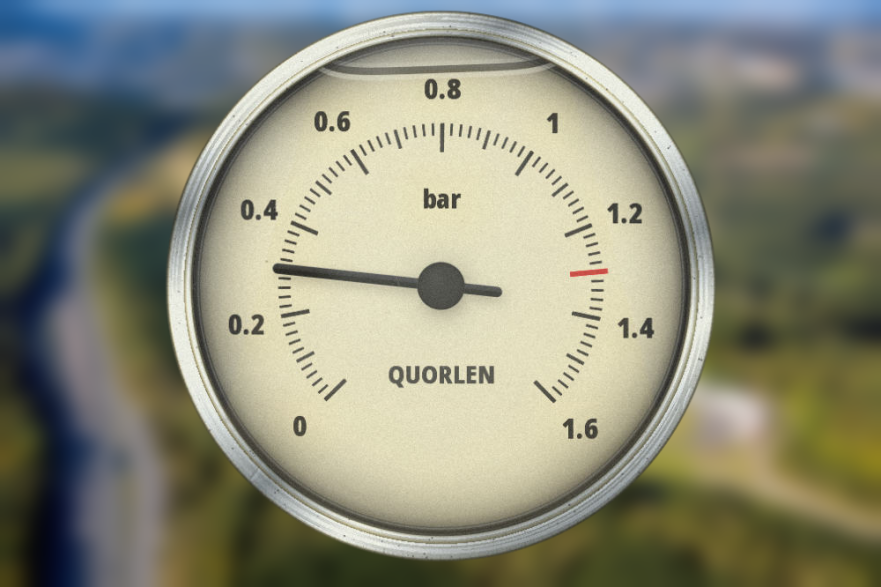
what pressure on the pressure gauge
0.3 bar
